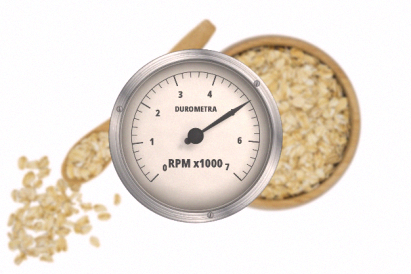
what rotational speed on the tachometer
5000 rpm
